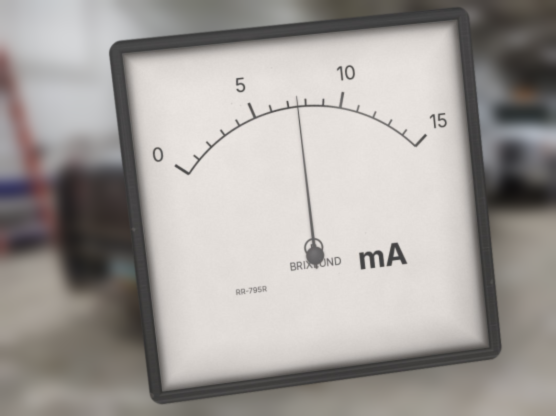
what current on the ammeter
7.5 mA
